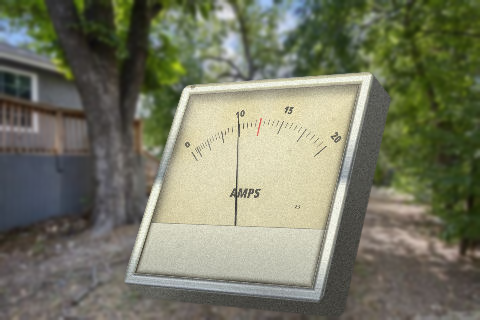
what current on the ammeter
10 A
